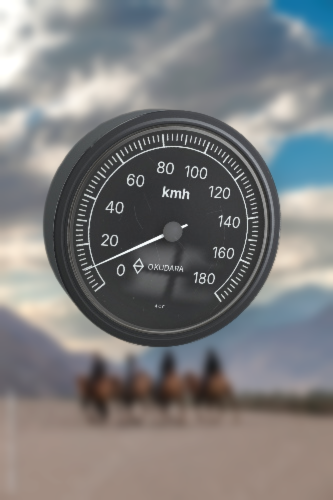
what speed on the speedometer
10 km/h
